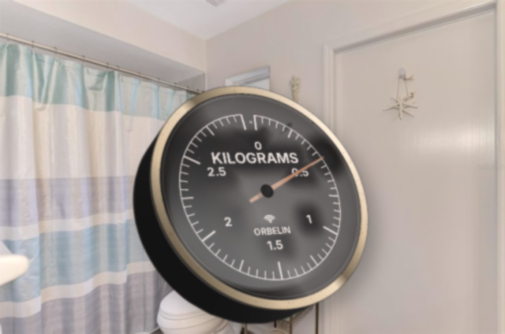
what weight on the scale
0.5 kg
